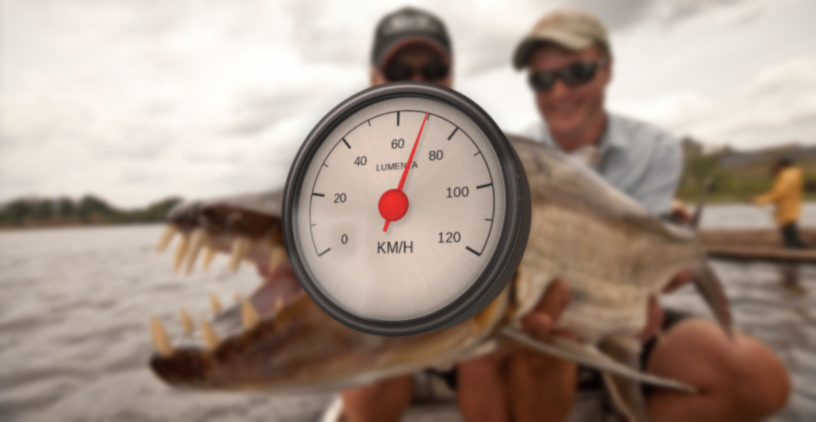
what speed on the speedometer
70 km/h
